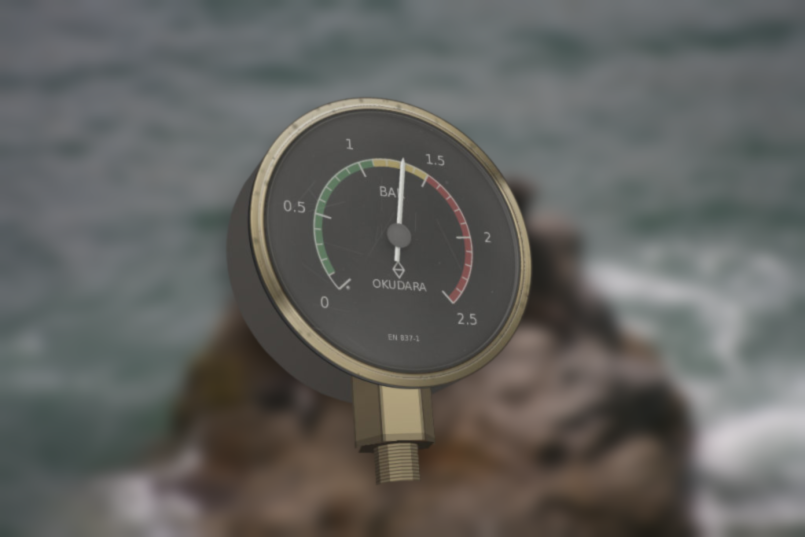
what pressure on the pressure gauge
1.3 bar
